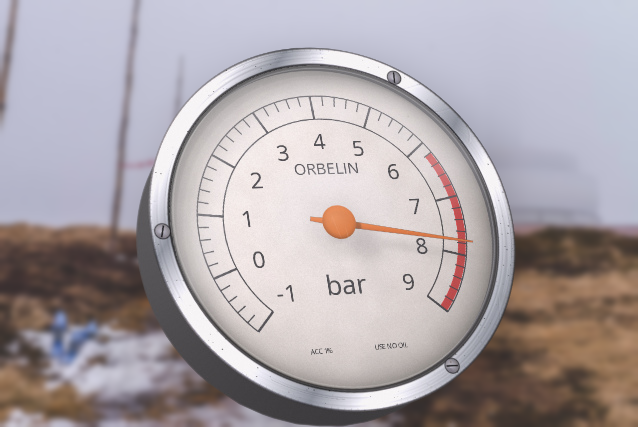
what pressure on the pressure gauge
7.8 bar
